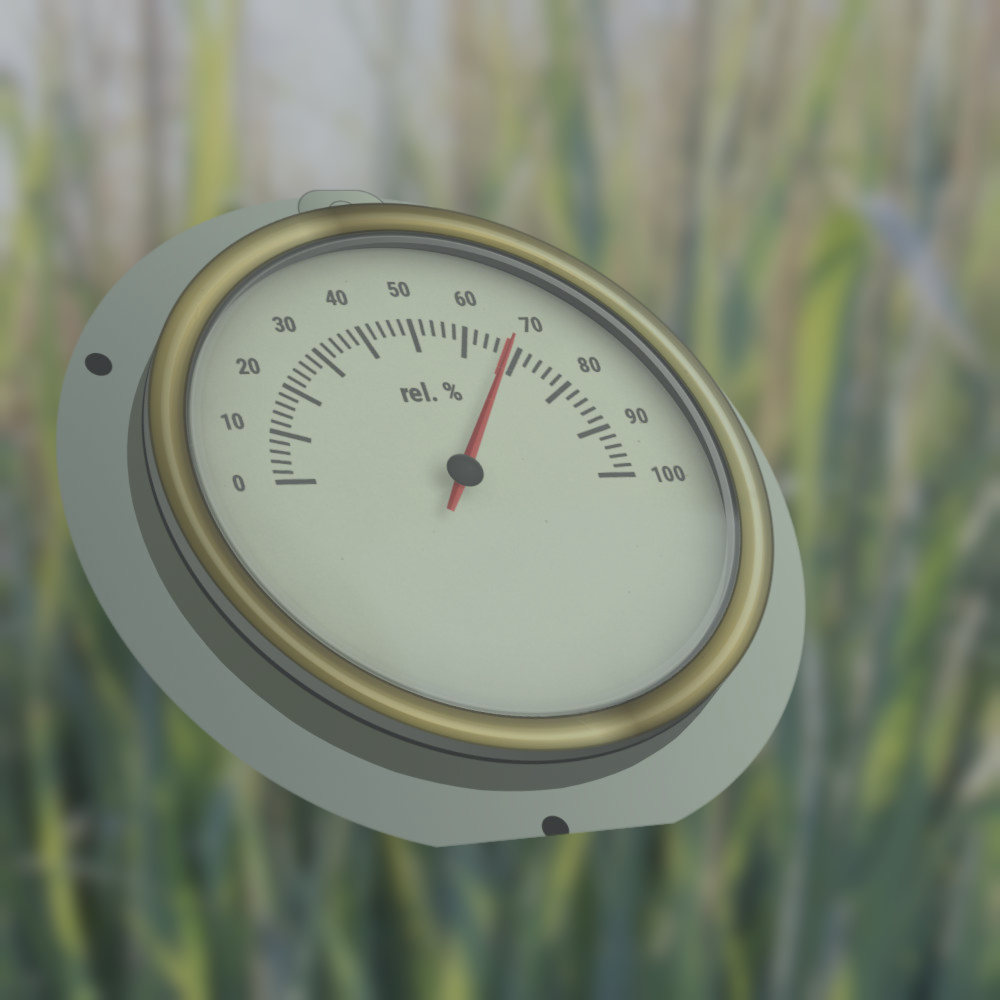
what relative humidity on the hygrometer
68 %
